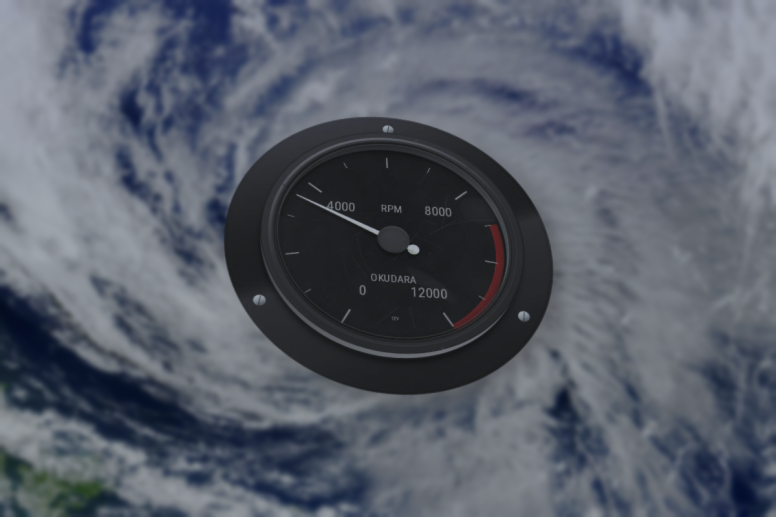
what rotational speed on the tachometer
3500 rpm
